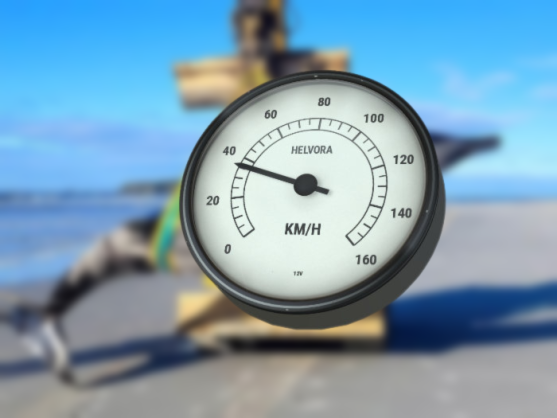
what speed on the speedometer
35 km/h
